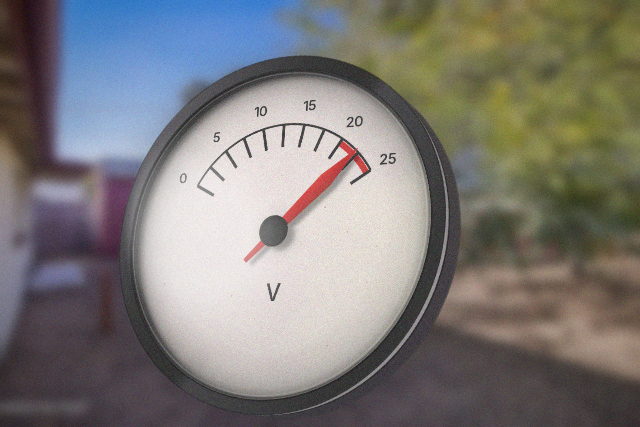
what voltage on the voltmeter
22.5 V
